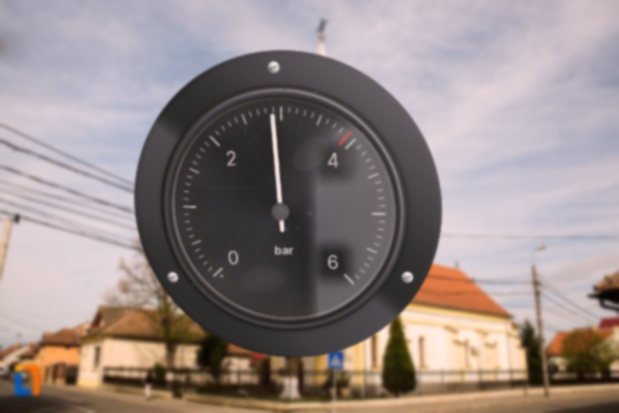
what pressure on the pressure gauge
2.9 bar
